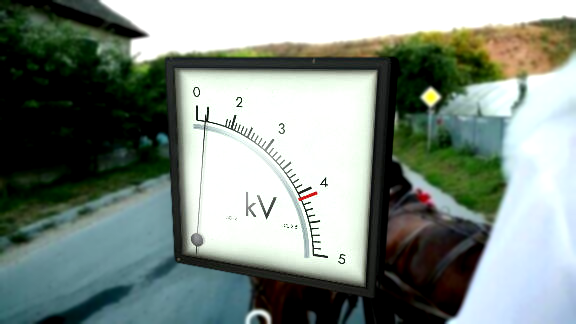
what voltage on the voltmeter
1 kV
